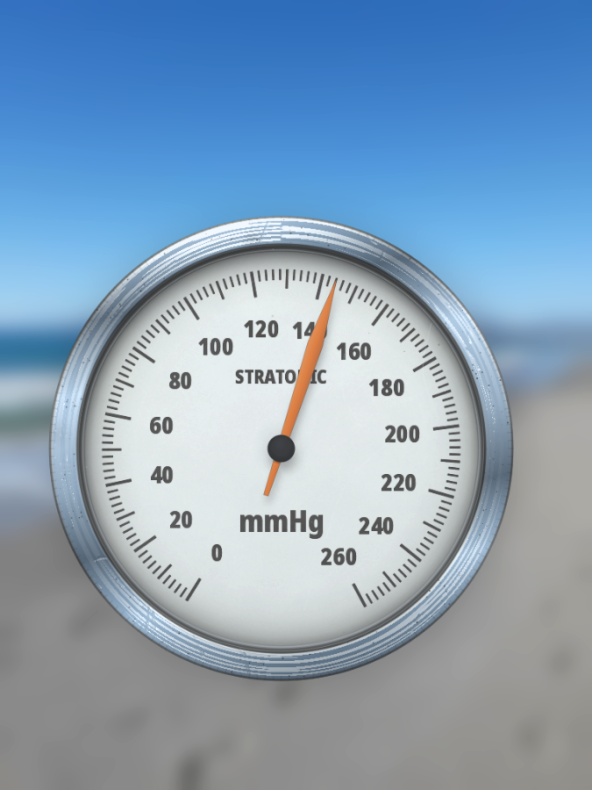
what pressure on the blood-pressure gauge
144 mmHg
